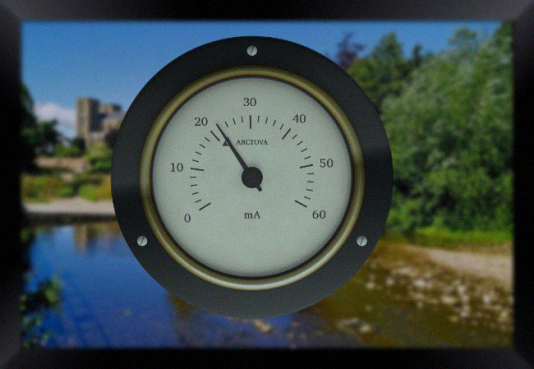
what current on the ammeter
22 mA
